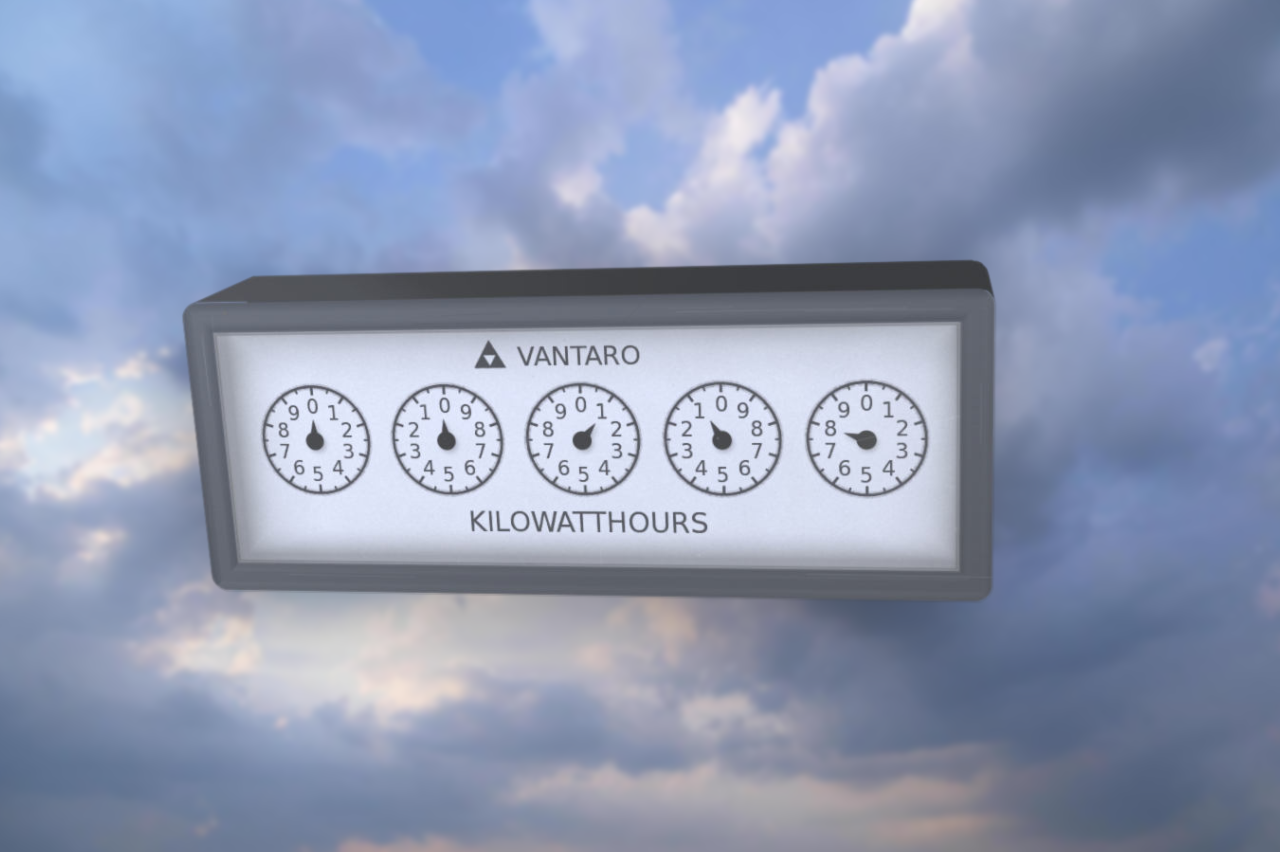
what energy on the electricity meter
108 kWh
